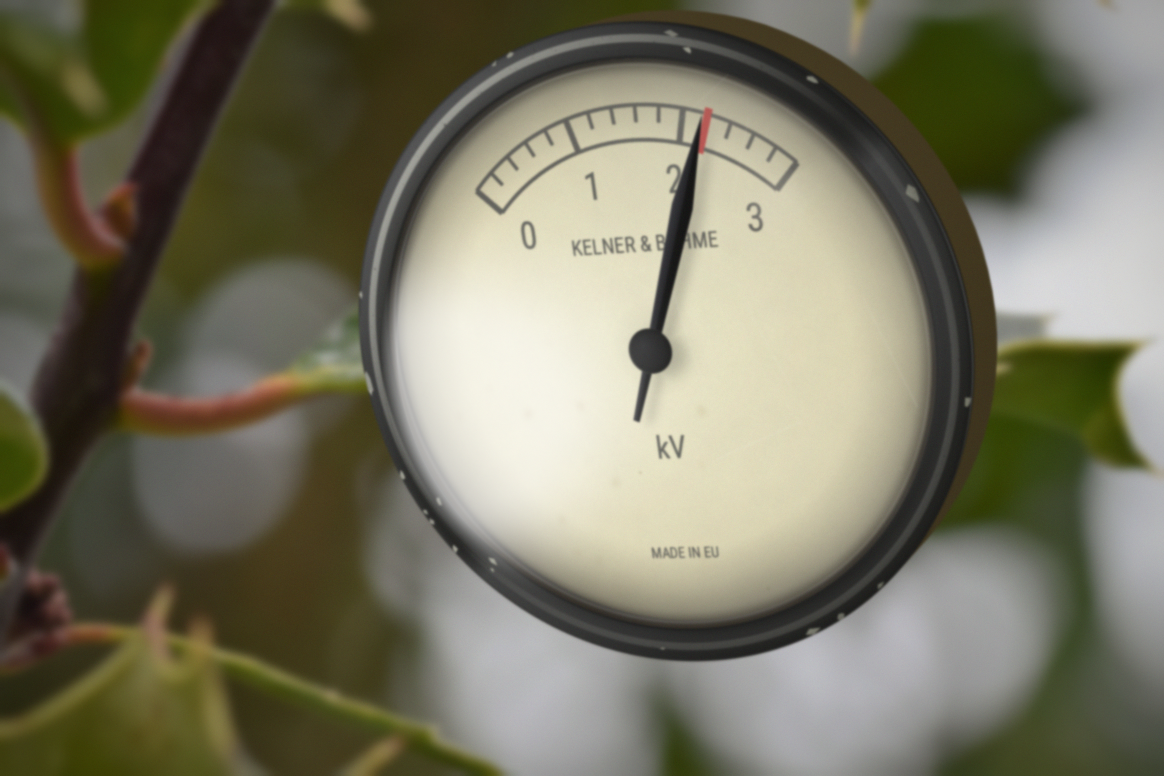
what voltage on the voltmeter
2.2 kV
